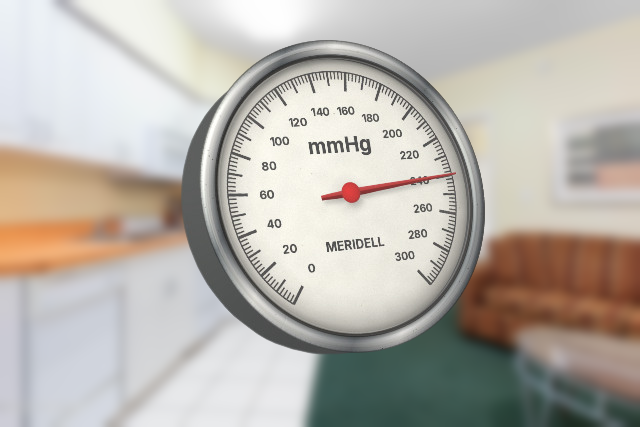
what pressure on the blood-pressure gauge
240 mmHg
